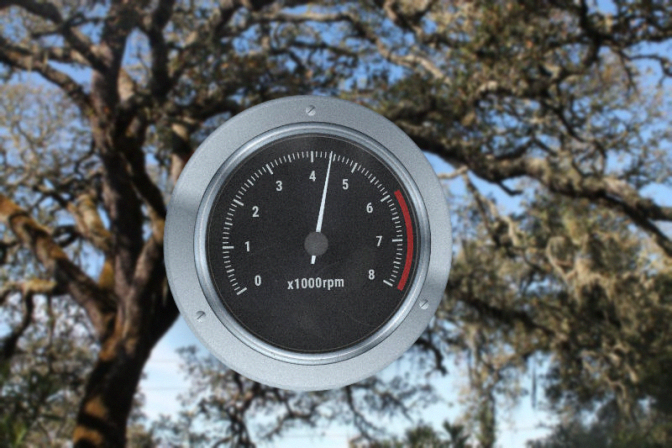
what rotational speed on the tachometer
4400 rpm
